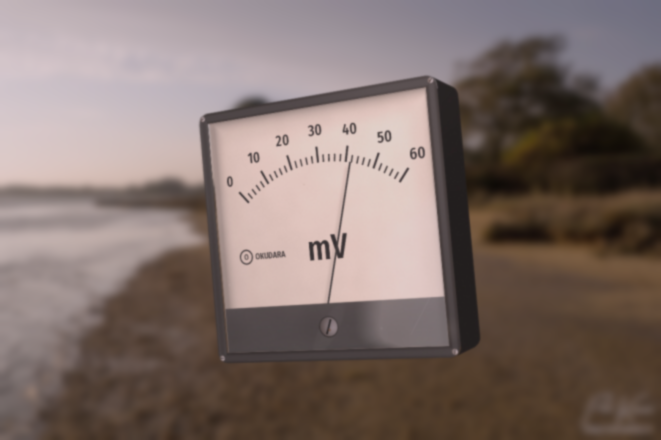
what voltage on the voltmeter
42 mV
